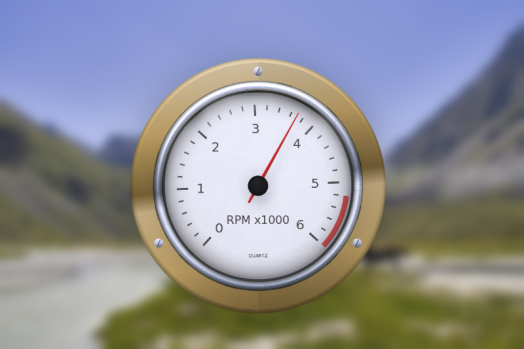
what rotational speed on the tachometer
3700 rpm
